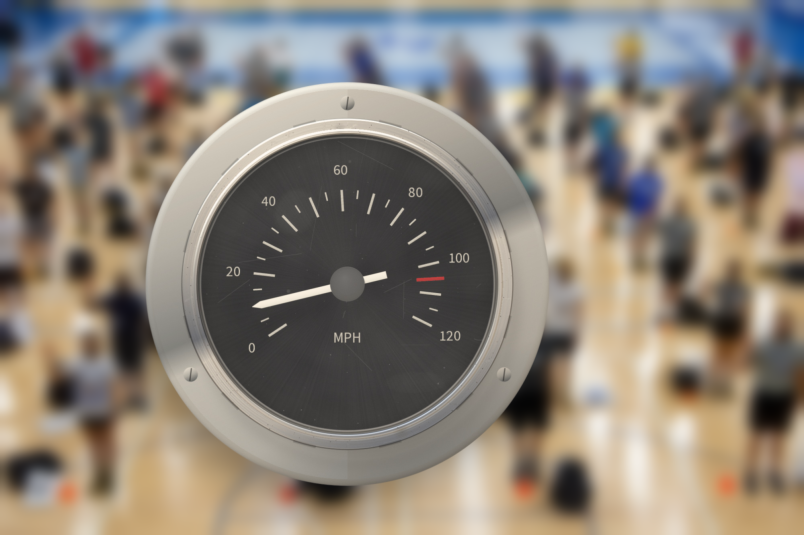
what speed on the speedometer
10 mph
